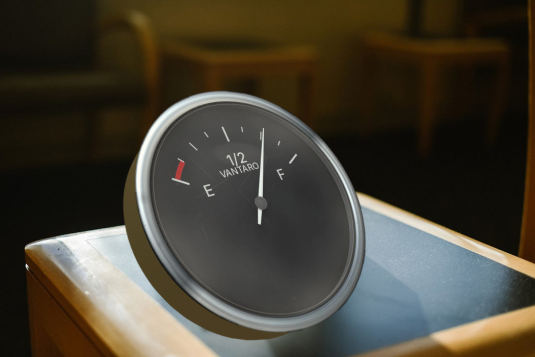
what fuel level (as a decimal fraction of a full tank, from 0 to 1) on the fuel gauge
0.75
